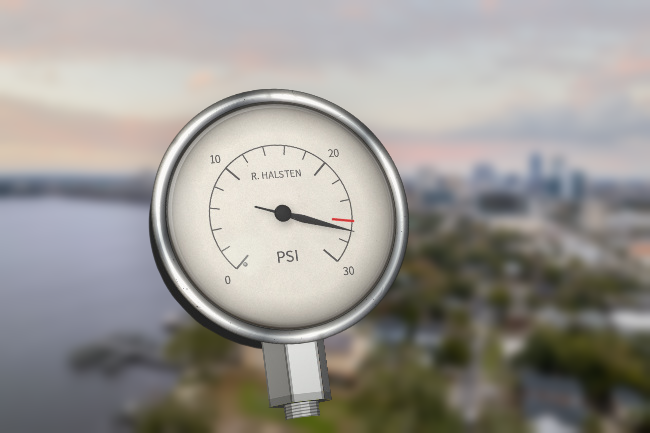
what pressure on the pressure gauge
27 psi
